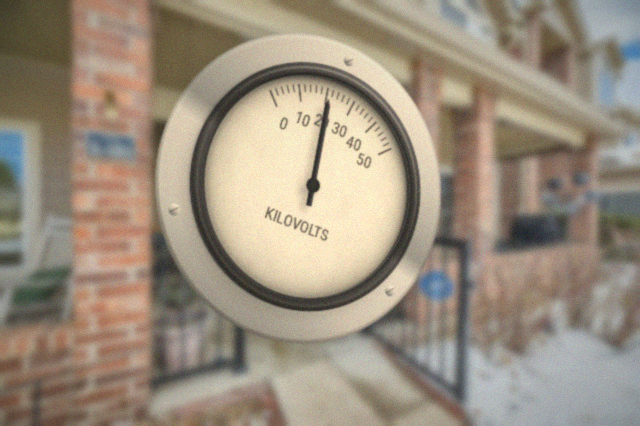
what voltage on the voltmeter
20 kV
